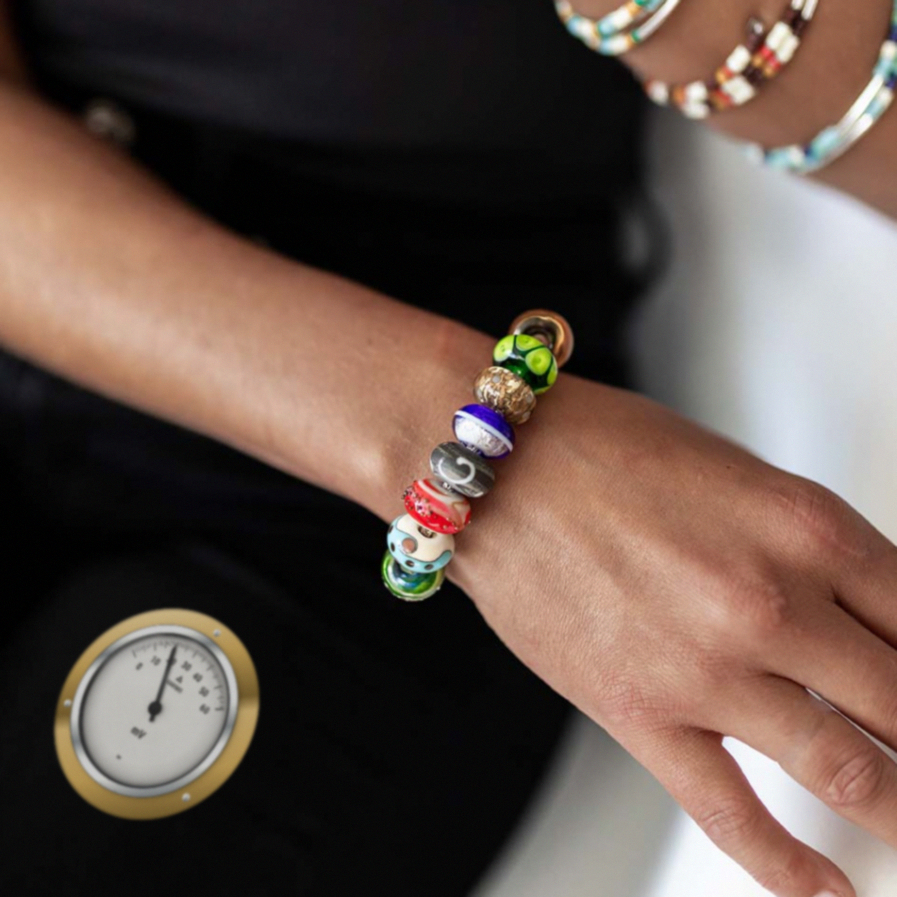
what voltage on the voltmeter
20 mV
